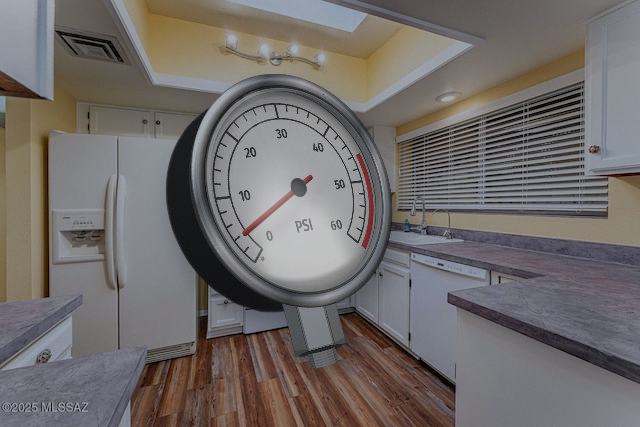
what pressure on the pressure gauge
4 psi
